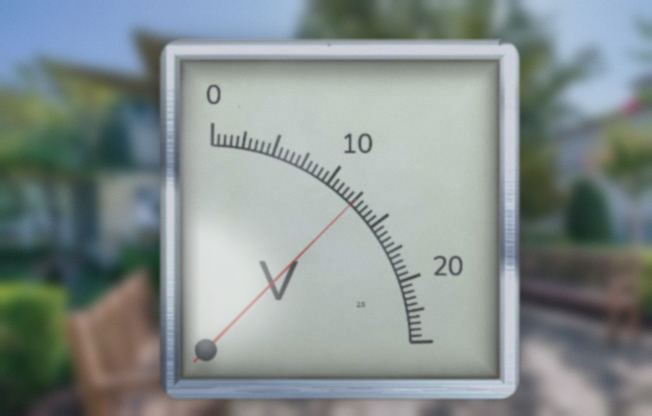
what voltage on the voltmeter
12.5 V
